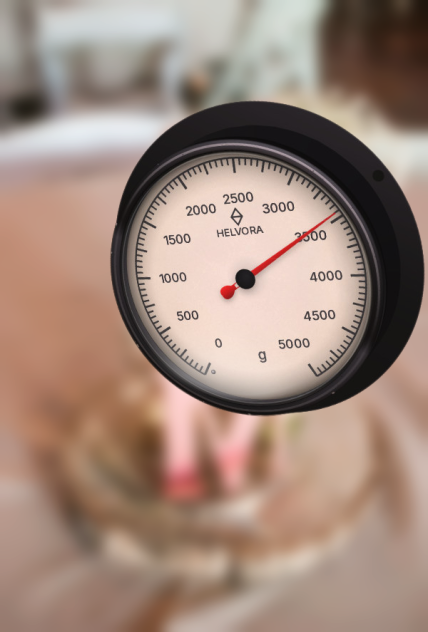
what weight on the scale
3450 g
